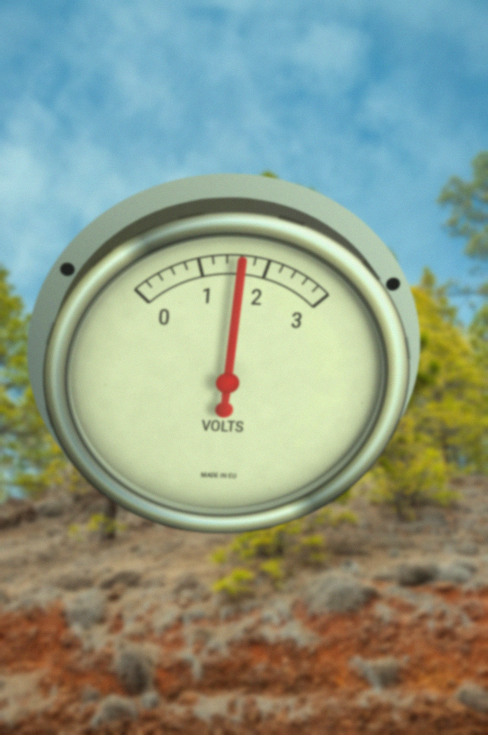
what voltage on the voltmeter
1.6 V
